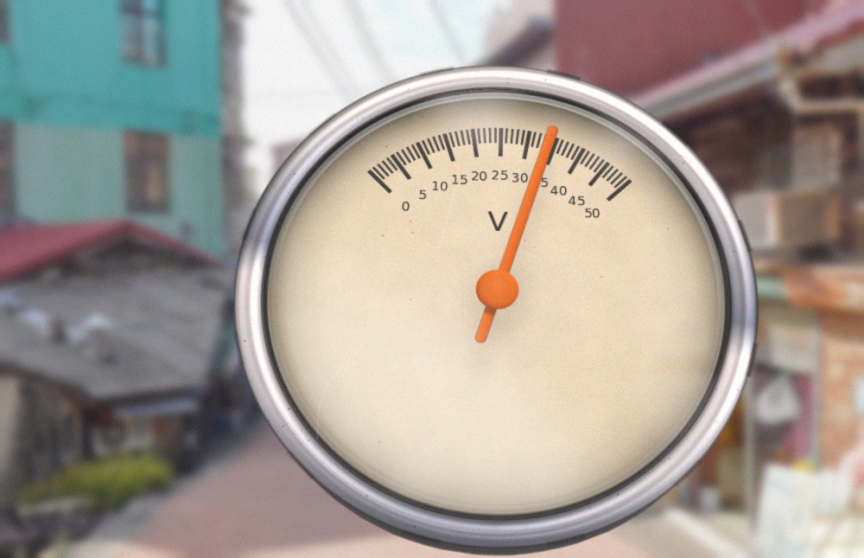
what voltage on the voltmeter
34 V
